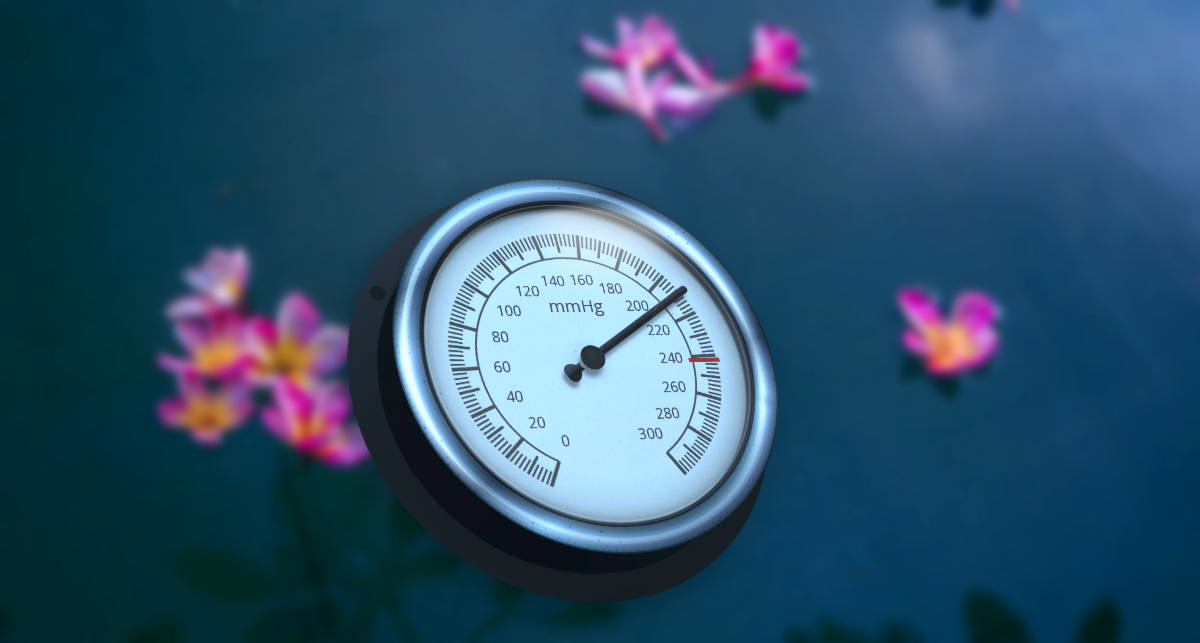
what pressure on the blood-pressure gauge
210 mmHg
